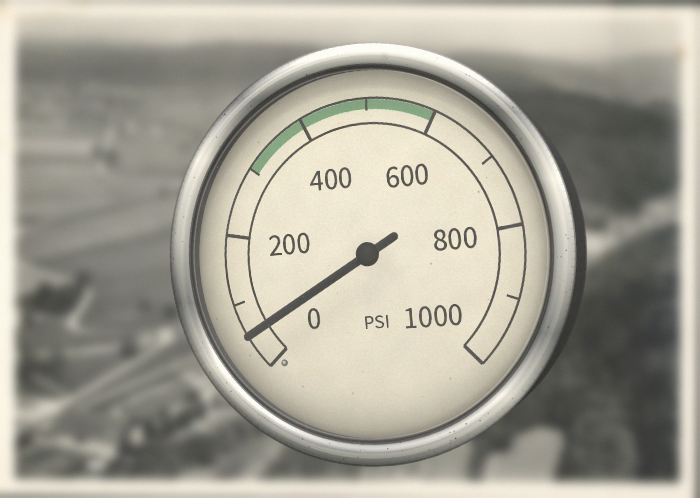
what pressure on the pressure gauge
50 psi
